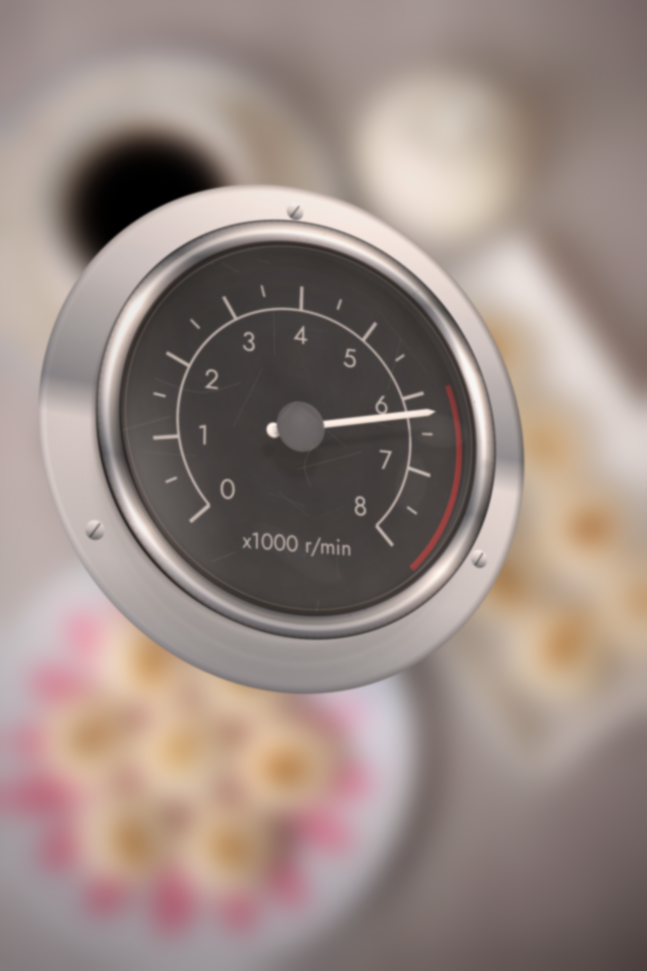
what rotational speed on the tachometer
6250 rpm
